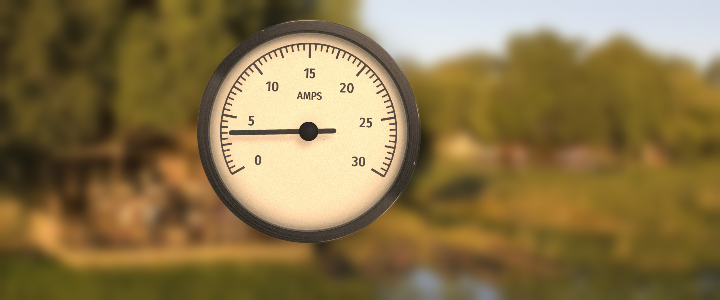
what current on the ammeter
3.5 A
